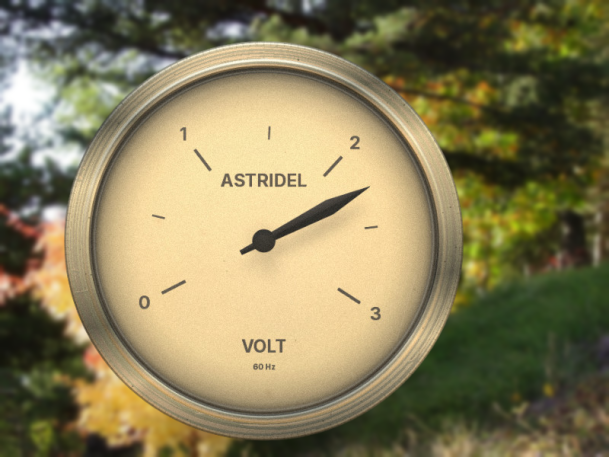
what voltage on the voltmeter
2.25 V
